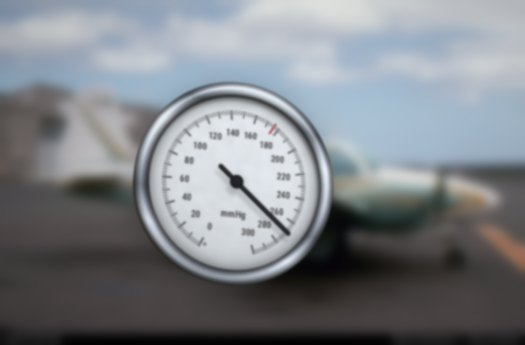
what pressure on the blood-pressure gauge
270 mmHg
